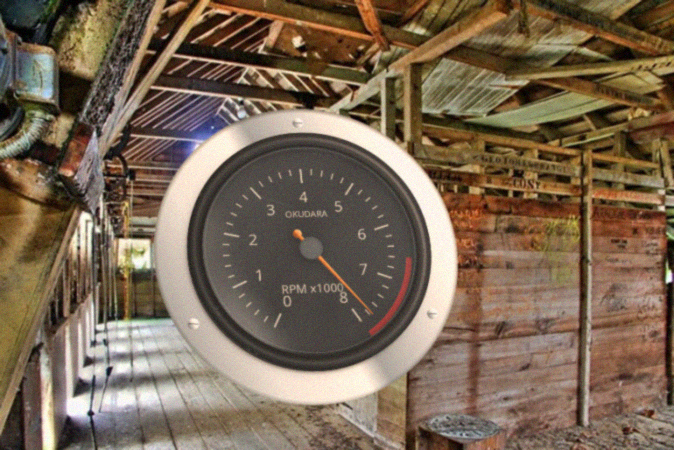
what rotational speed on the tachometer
7800 rpm
